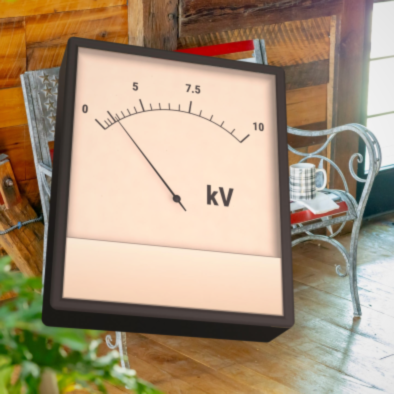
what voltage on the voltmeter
2.5 kV
